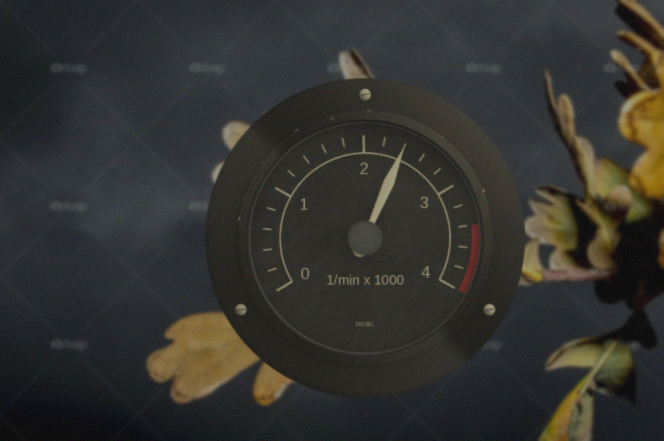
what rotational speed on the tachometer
2400 rpm
